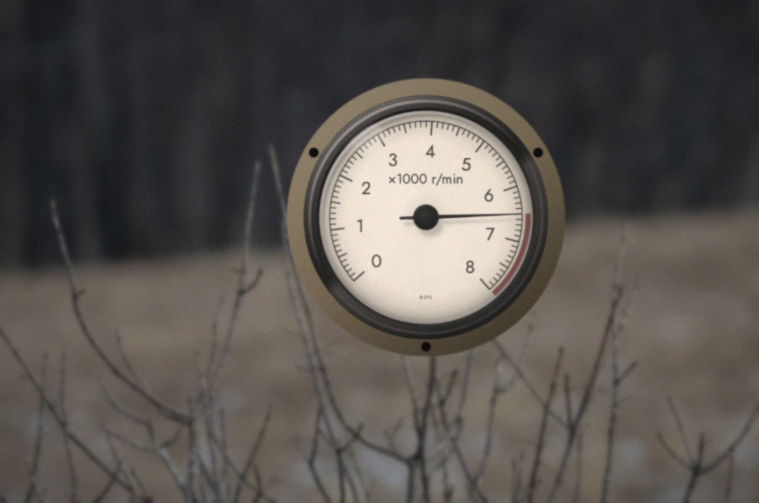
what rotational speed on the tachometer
6500 rpm
